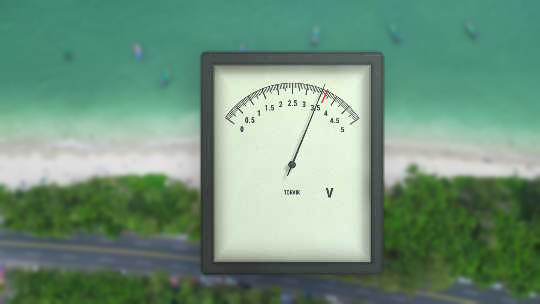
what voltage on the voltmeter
3.5 V
